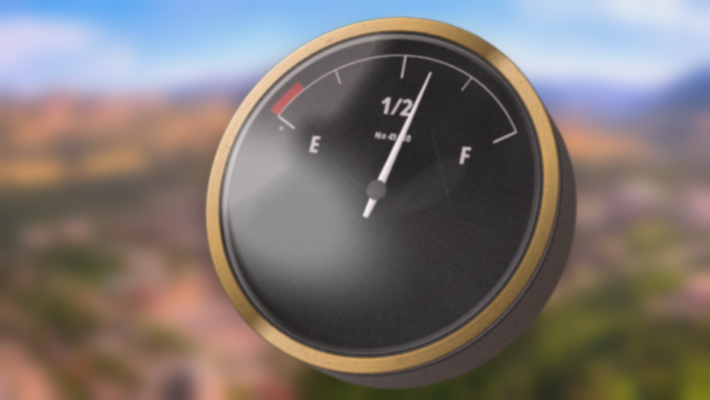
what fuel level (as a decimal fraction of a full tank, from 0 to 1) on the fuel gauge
0.625
